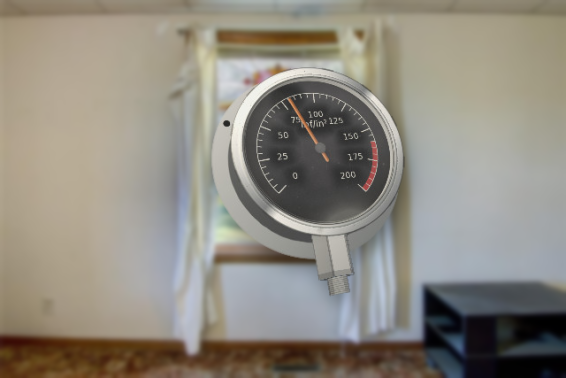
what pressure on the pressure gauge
80 psi
